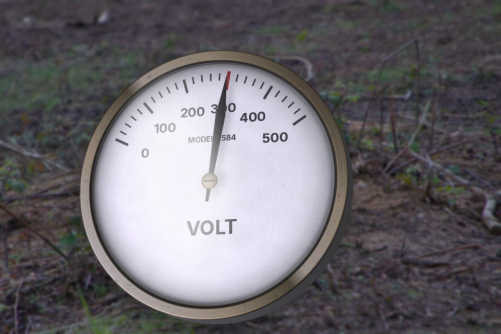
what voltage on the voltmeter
300 V
